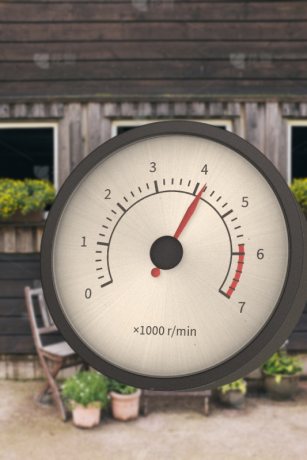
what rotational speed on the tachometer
4200 rpm
